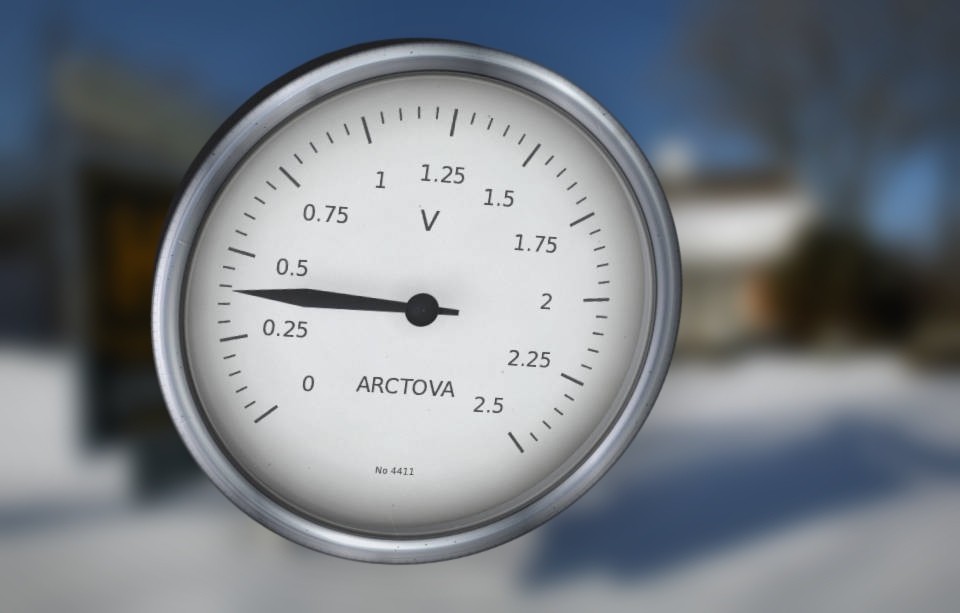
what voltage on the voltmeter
0.4 V
